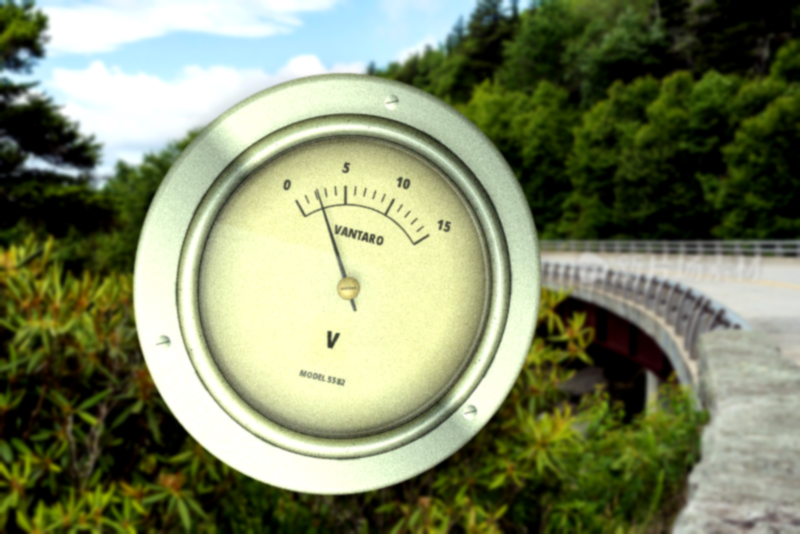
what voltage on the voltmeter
2 V
